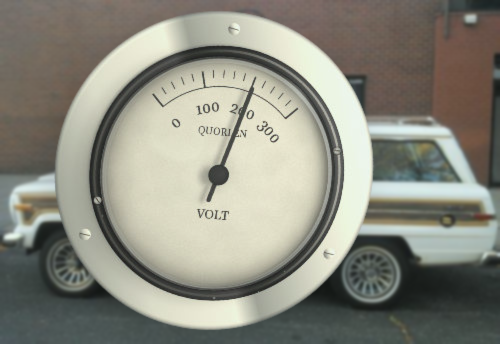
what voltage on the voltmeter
200 V
